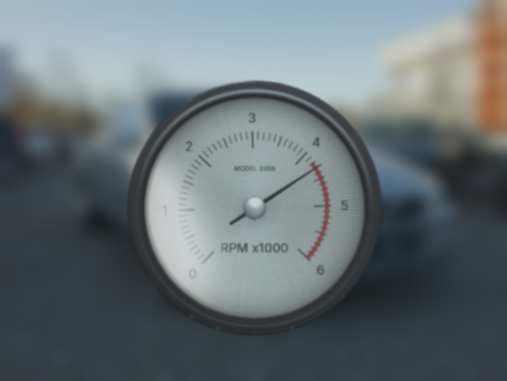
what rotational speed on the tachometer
4300 rpm
